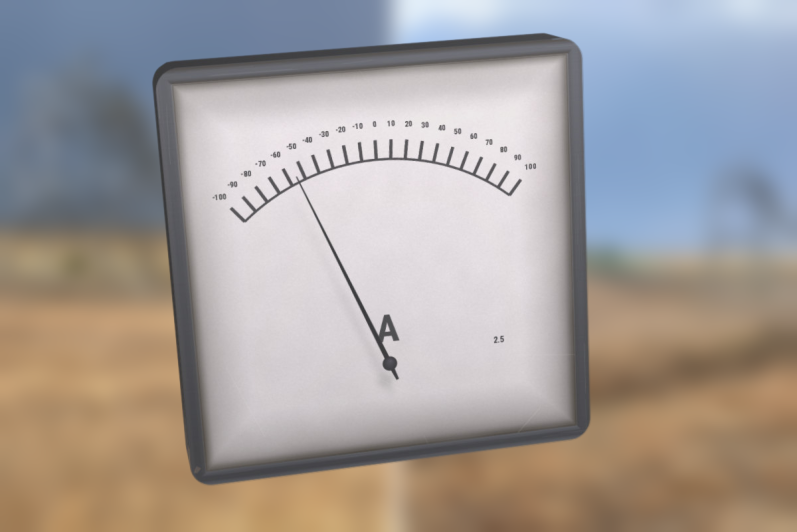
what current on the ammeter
-55 A
